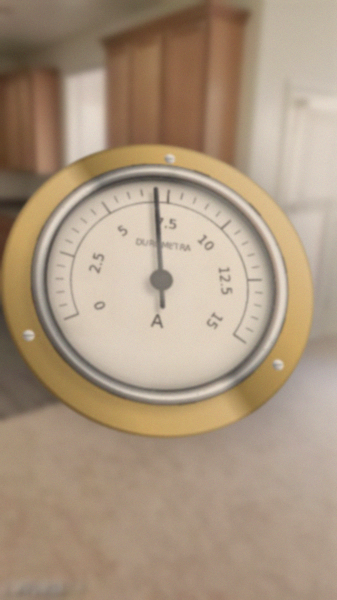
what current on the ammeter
7 A
